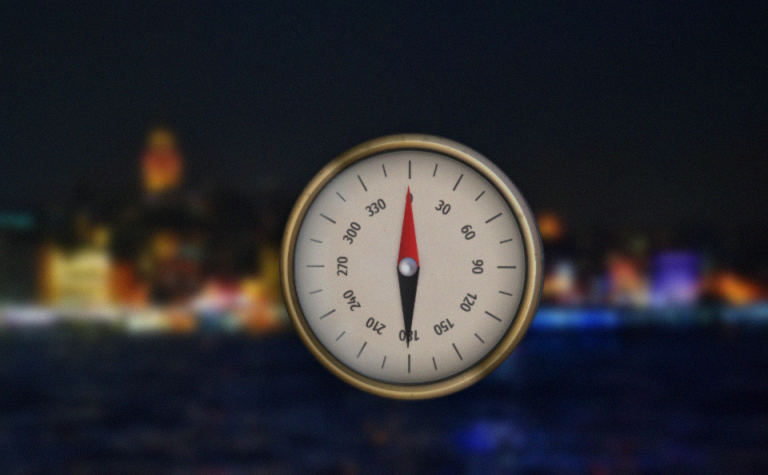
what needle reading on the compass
0 °
